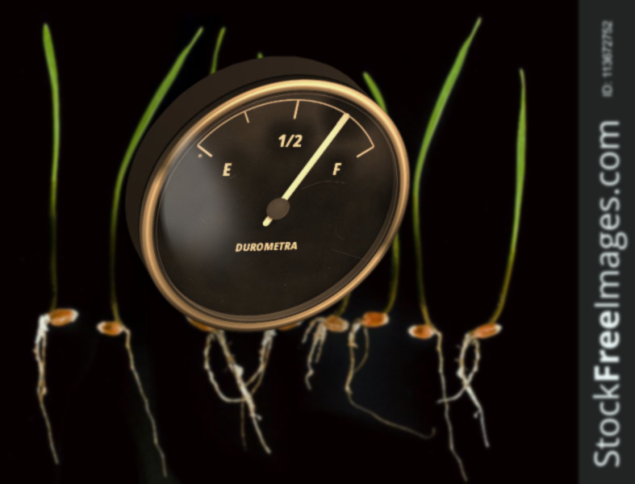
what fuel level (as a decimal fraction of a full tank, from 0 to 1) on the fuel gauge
0.75
